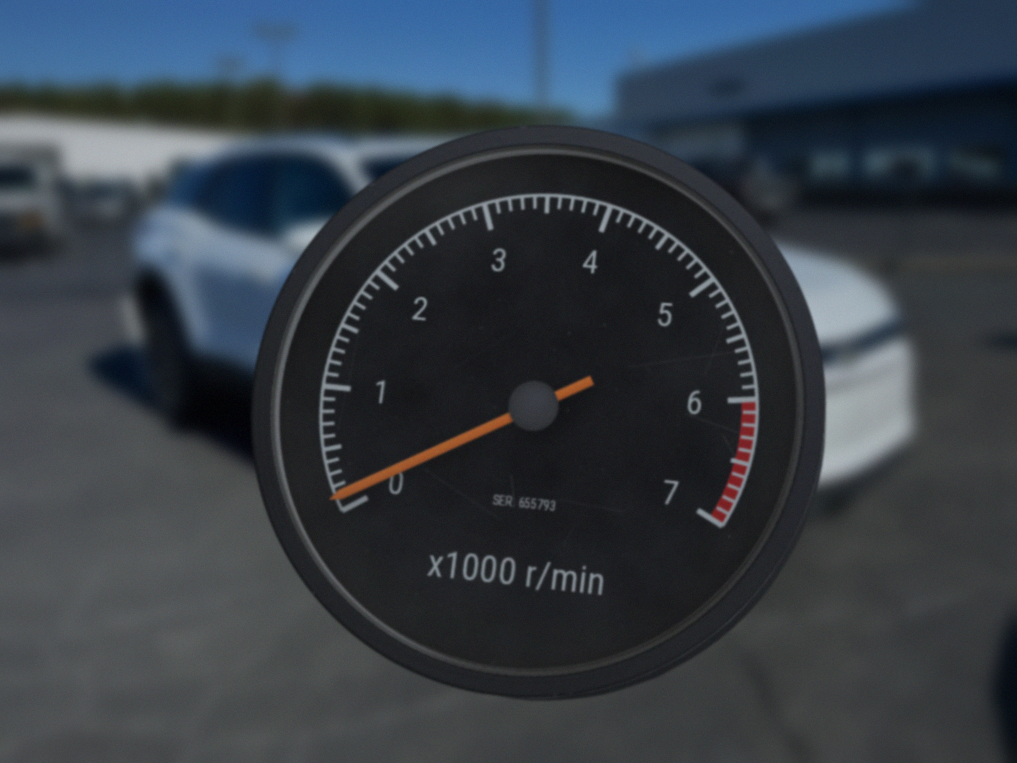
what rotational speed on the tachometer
100 rpm
